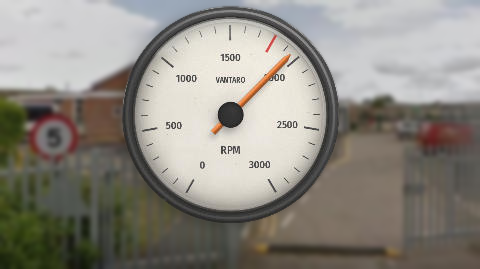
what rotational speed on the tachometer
1950 rpm
